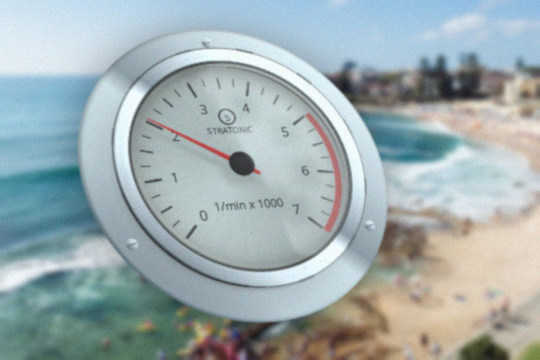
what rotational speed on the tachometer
2000 rpm
